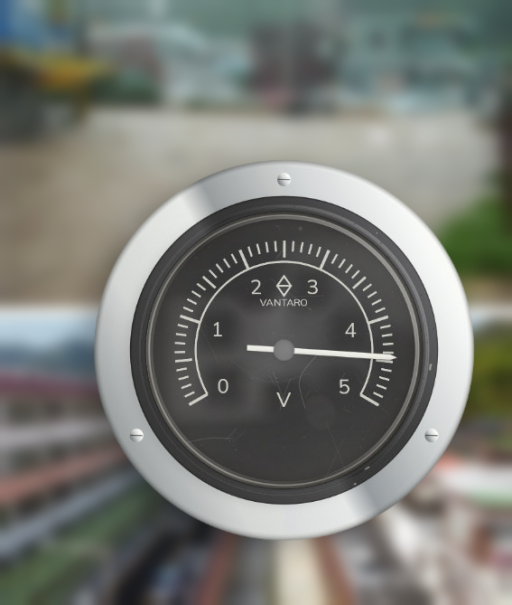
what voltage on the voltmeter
4.45 V
